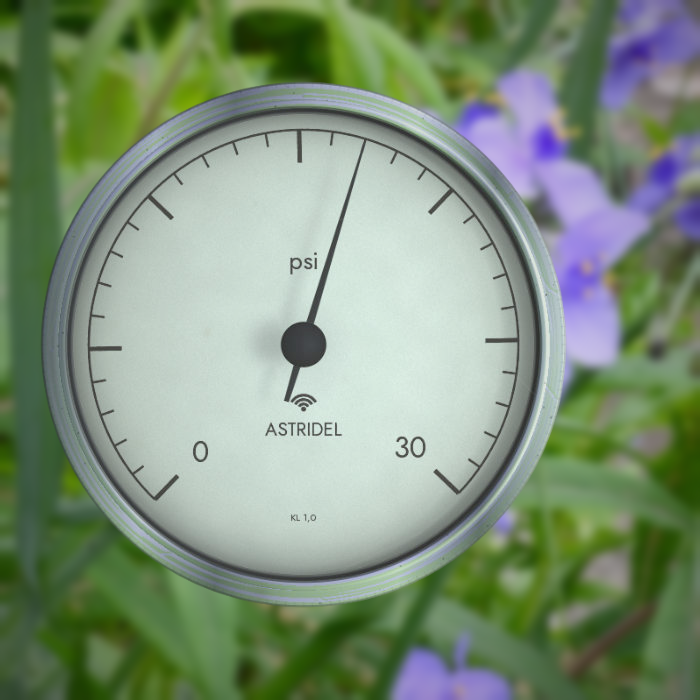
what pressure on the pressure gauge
17 psi
